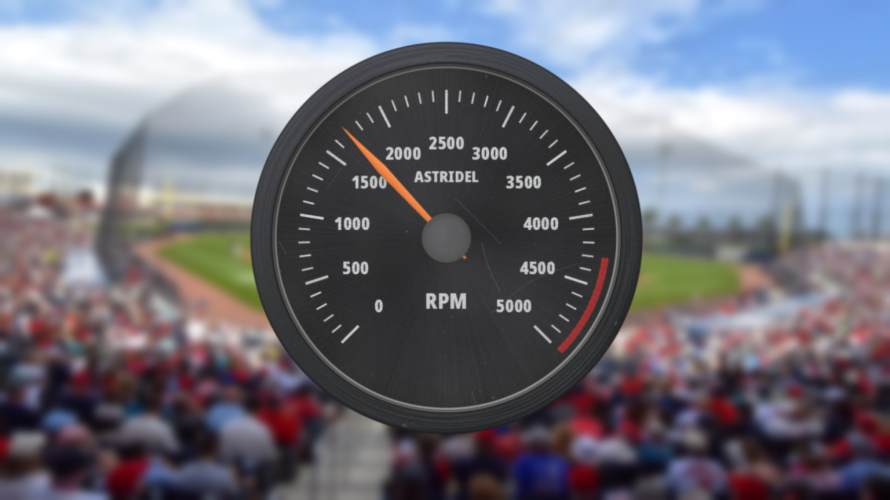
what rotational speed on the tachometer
1700 rpm
